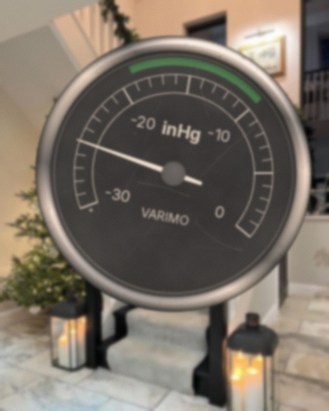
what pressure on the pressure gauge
-25 inHg
